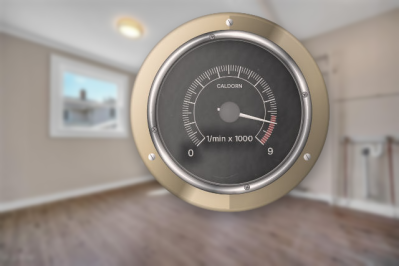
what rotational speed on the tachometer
8000 rpm
